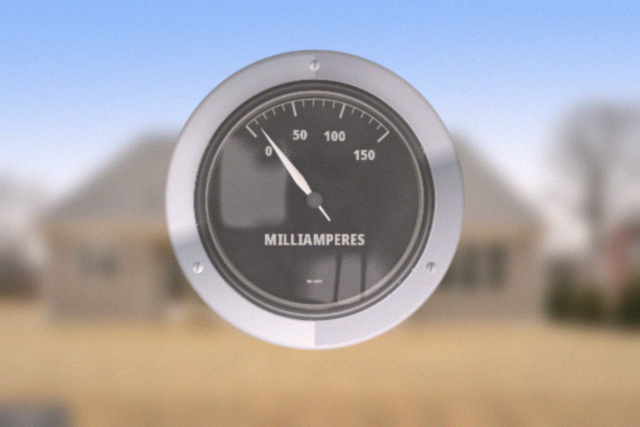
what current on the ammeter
10 mA
